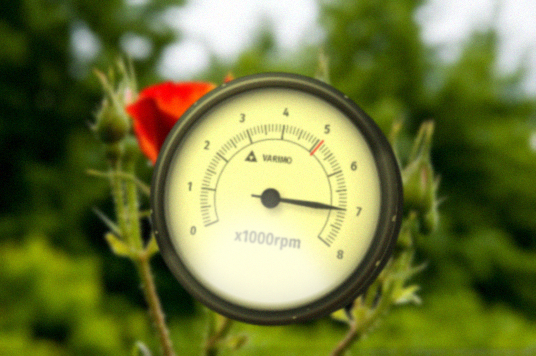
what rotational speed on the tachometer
7000 rpm
